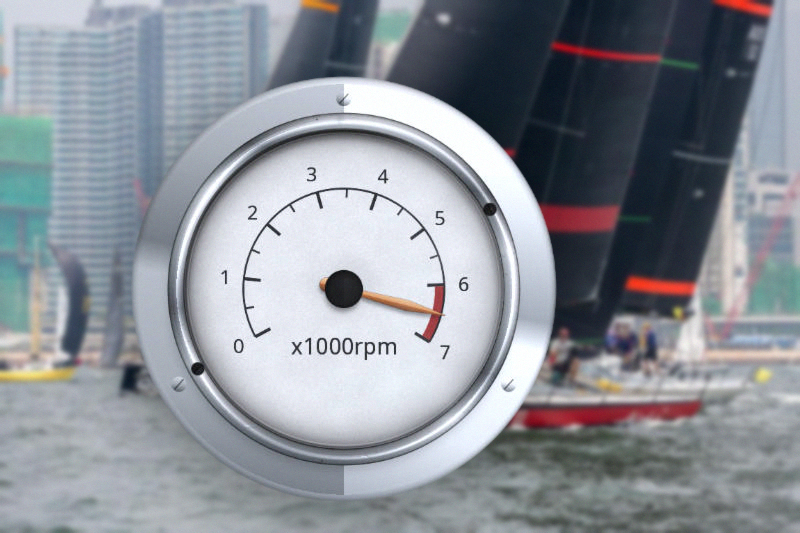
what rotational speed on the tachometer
6500 rpm
